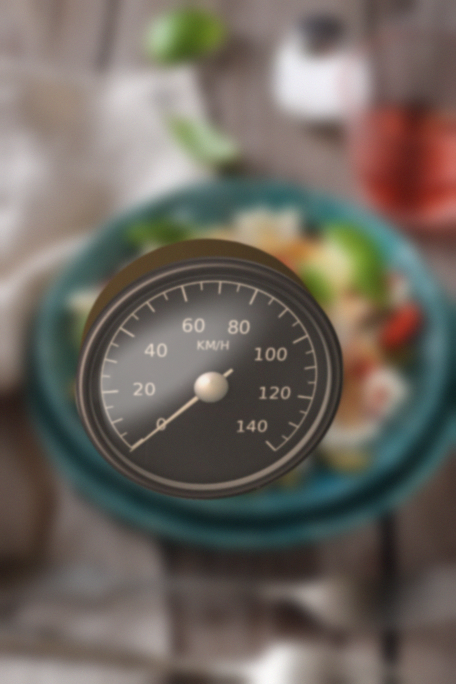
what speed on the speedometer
0 km/h
